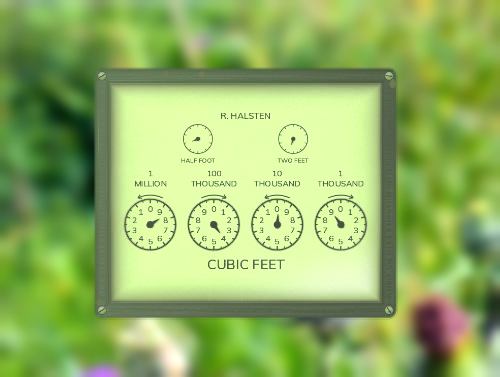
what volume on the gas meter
839900 ft³
